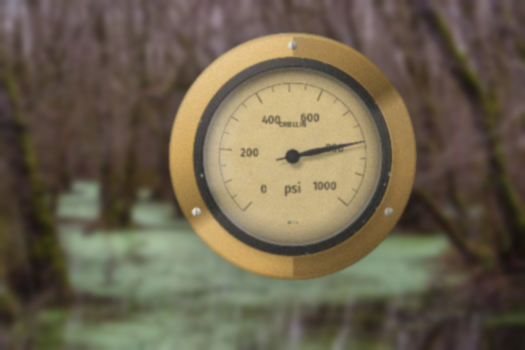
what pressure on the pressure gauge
800 psi
